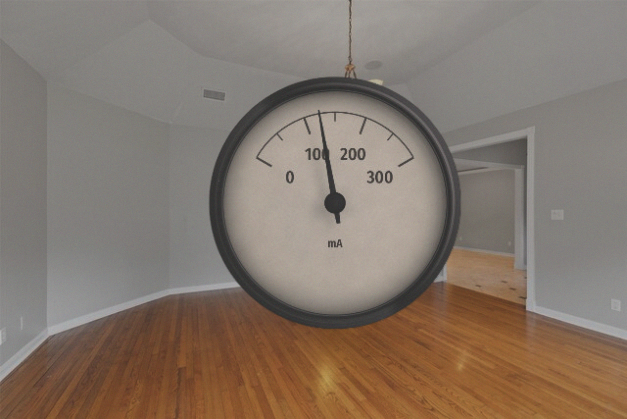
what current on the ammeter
125 mA
